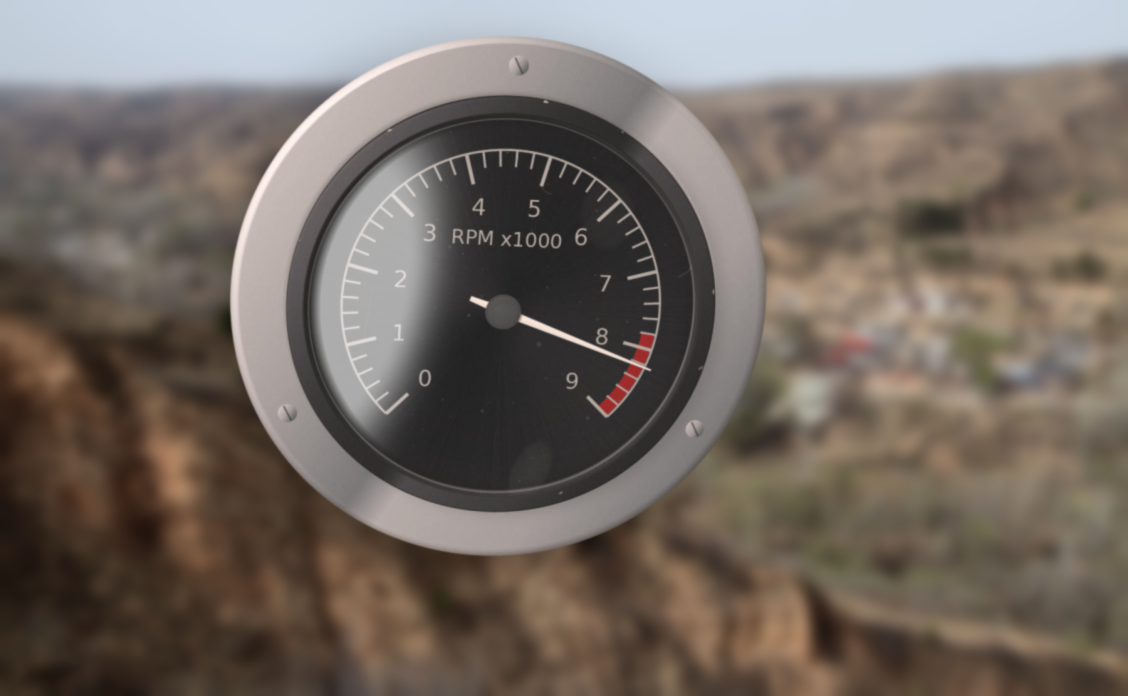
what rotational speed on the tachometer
8200 rpm
